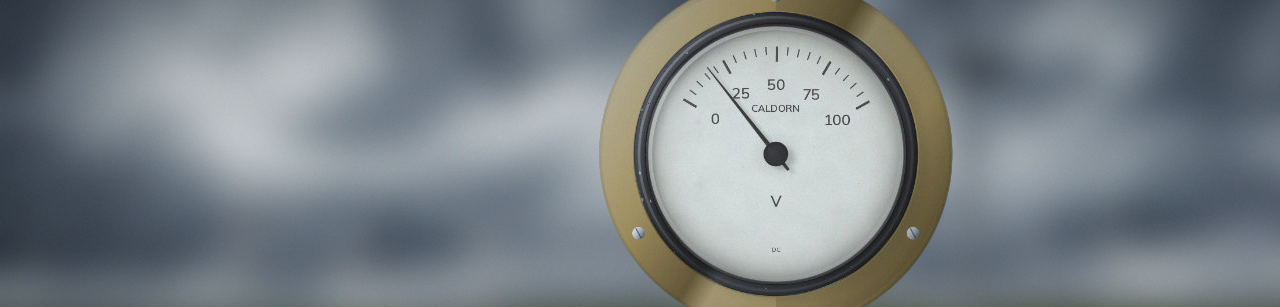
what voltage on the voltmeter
17.5 V
